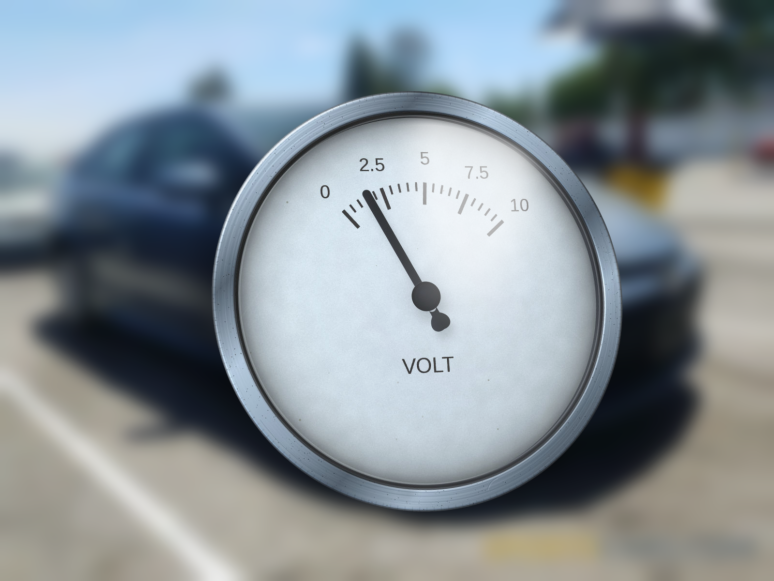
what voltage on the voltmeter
1.5 V
